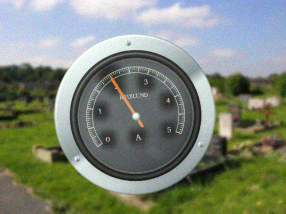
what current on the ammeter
2 A
